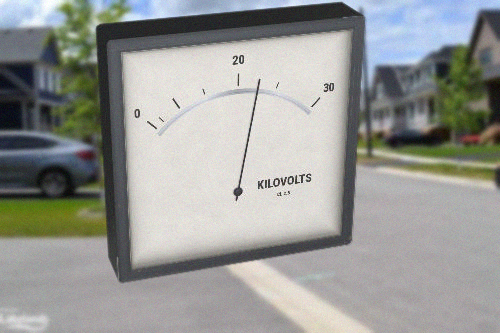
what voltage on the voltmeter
22.5 kV
